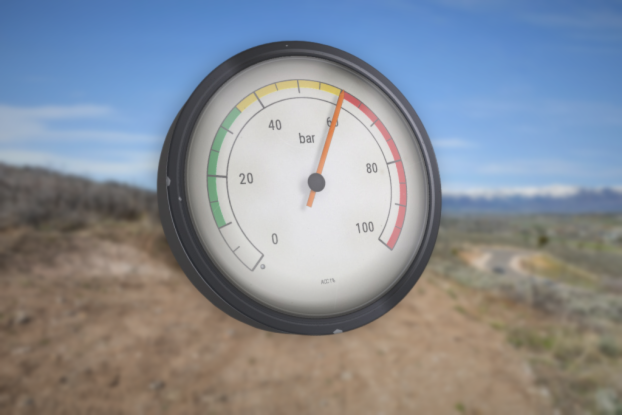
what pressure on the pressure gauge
60 bar
